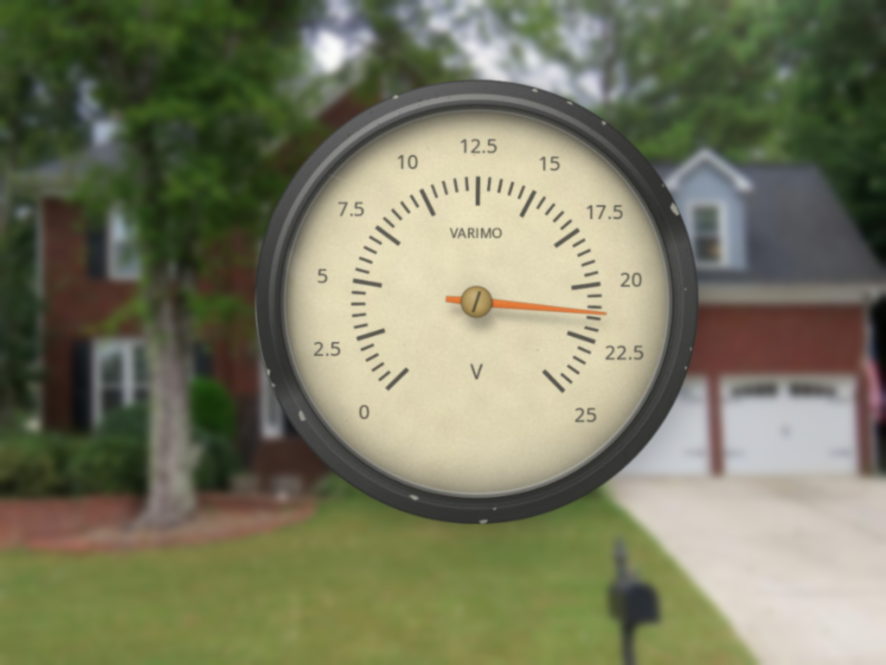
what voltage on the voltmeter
21.25 V
